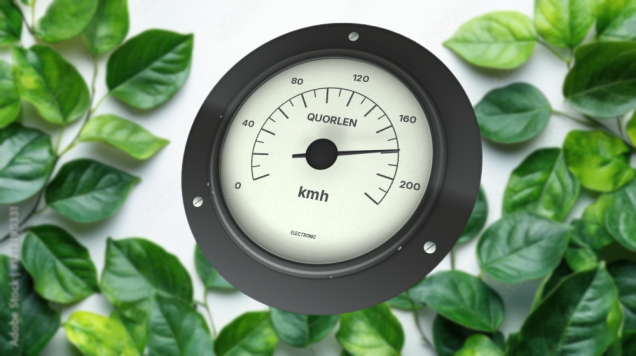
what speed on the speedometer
180 km/h
